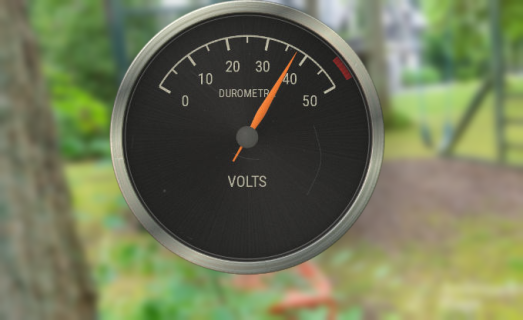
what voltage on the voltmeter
37.5 V
